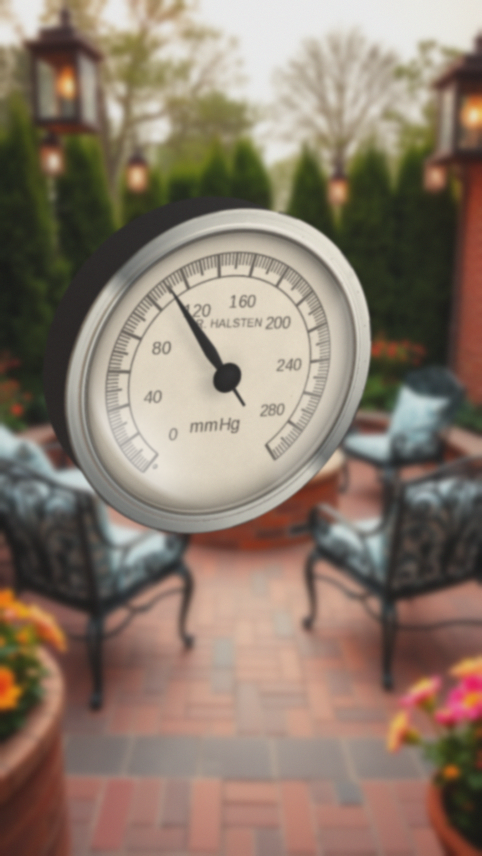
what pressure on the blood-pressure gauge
110 mmHg
